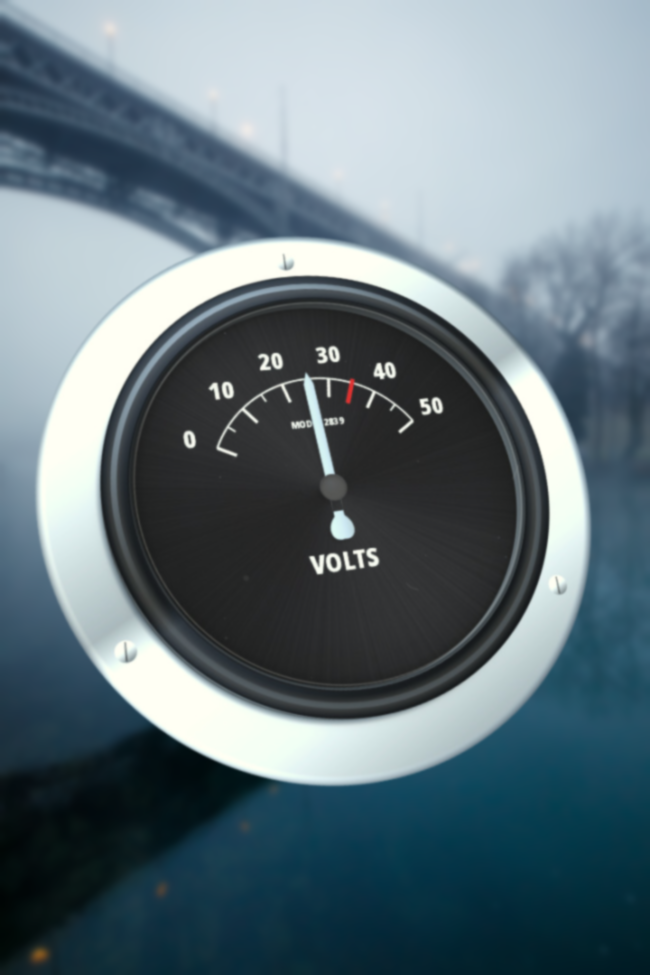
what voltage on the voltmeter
25 V
